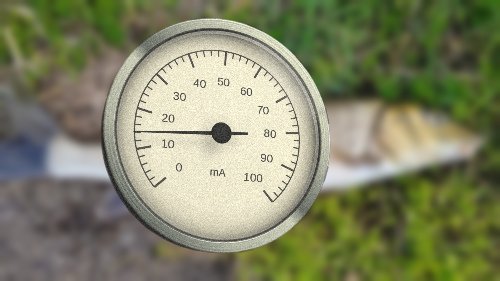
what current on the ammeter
14 mA
